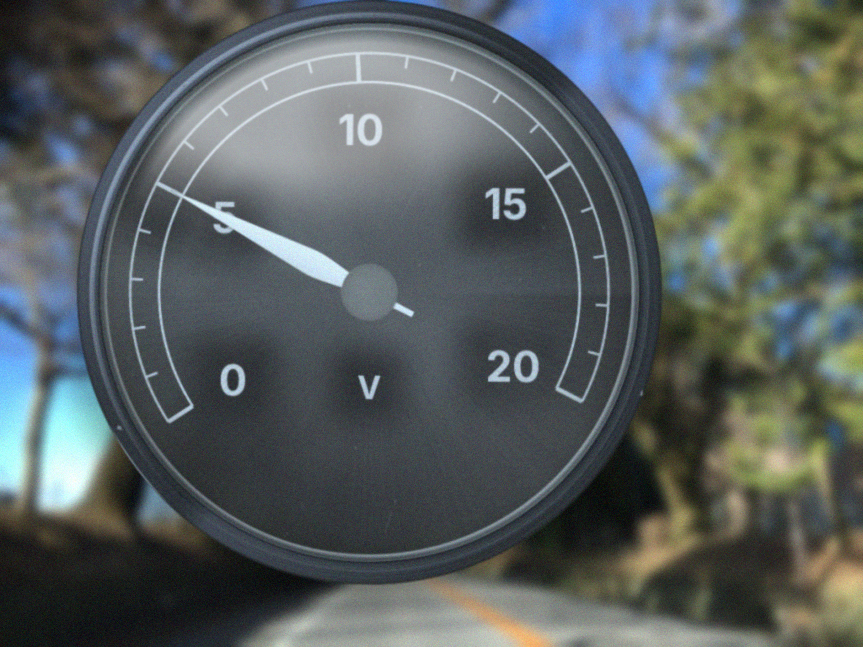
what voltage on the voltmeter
5 V
